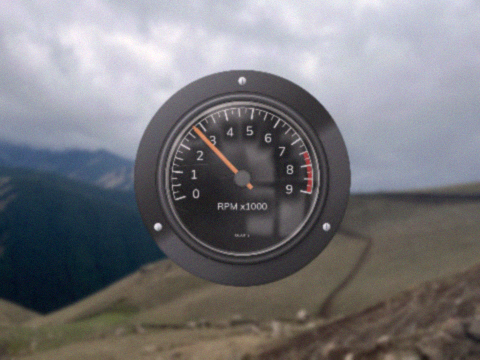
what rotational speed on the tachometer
2750 rpm
